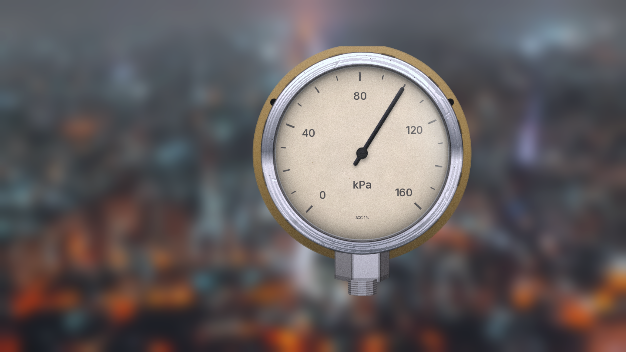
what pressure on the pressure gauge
100 kPa
